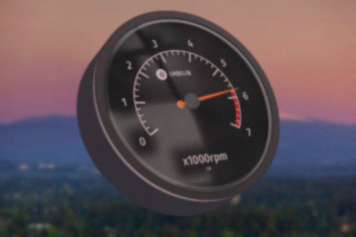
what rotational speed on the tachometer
5800 rpm
